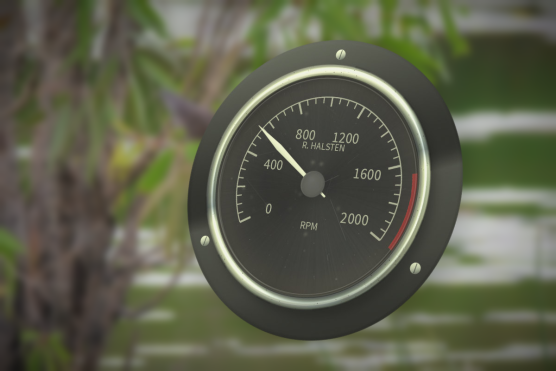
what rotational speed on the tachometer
550 rpm
